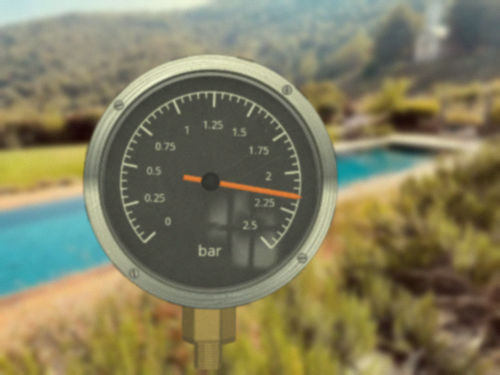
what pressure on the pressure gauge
2.15 bar
